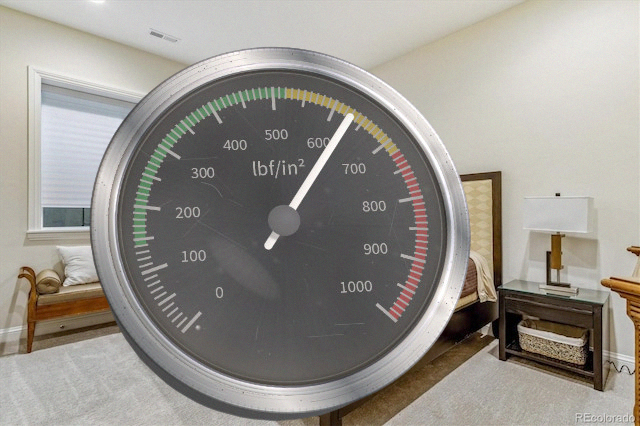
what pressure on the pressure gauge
630 psi
